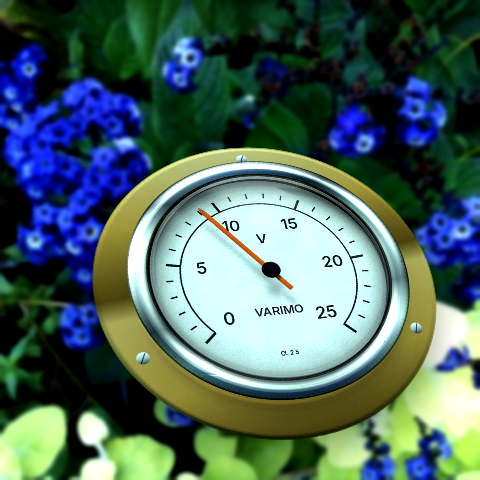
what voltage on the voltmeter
9 V
